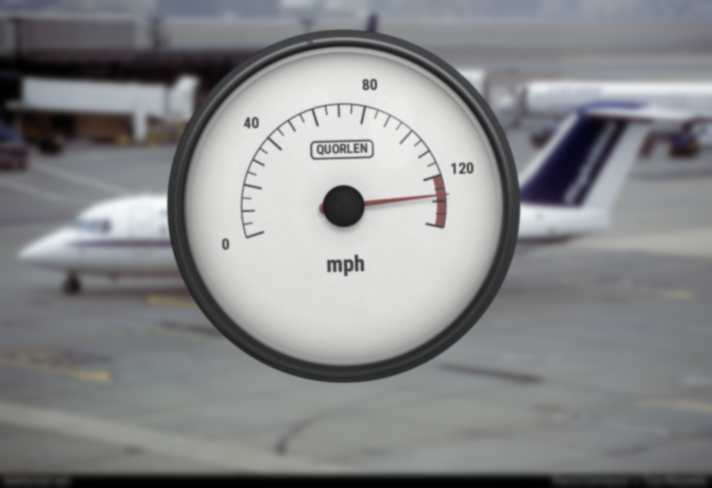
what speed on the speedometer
127.5 mph
